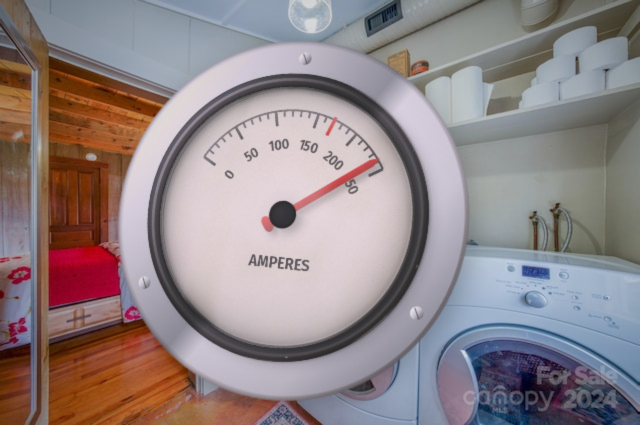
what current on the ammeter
240 A
